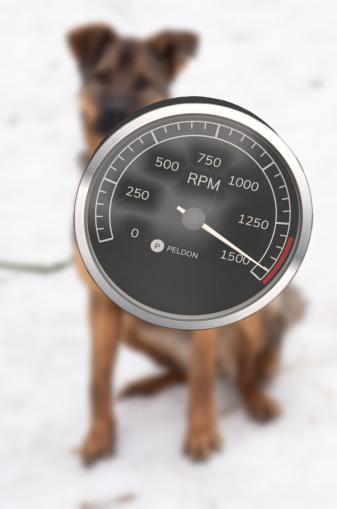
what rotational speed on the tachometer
1450 rpm
